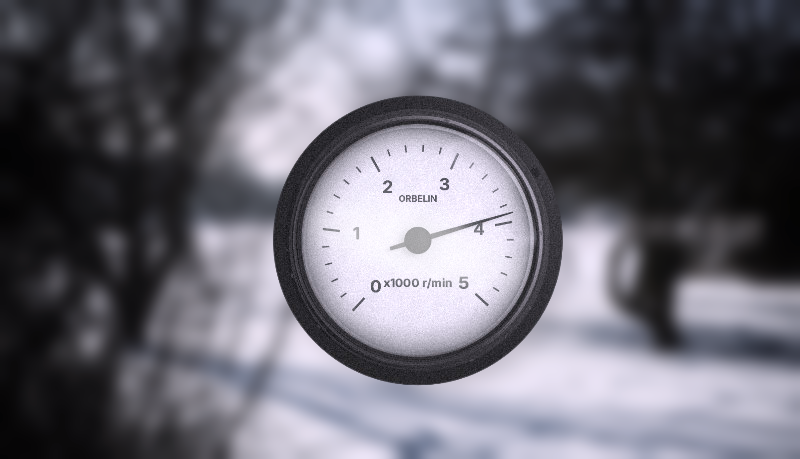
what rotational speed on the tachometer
3900 rpm
